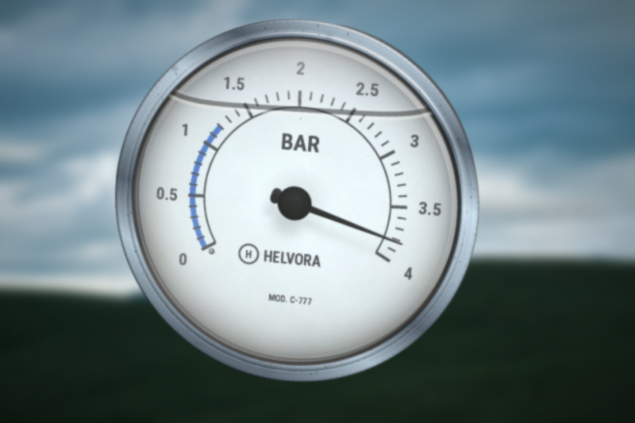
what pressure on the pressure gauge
3.8 bar
